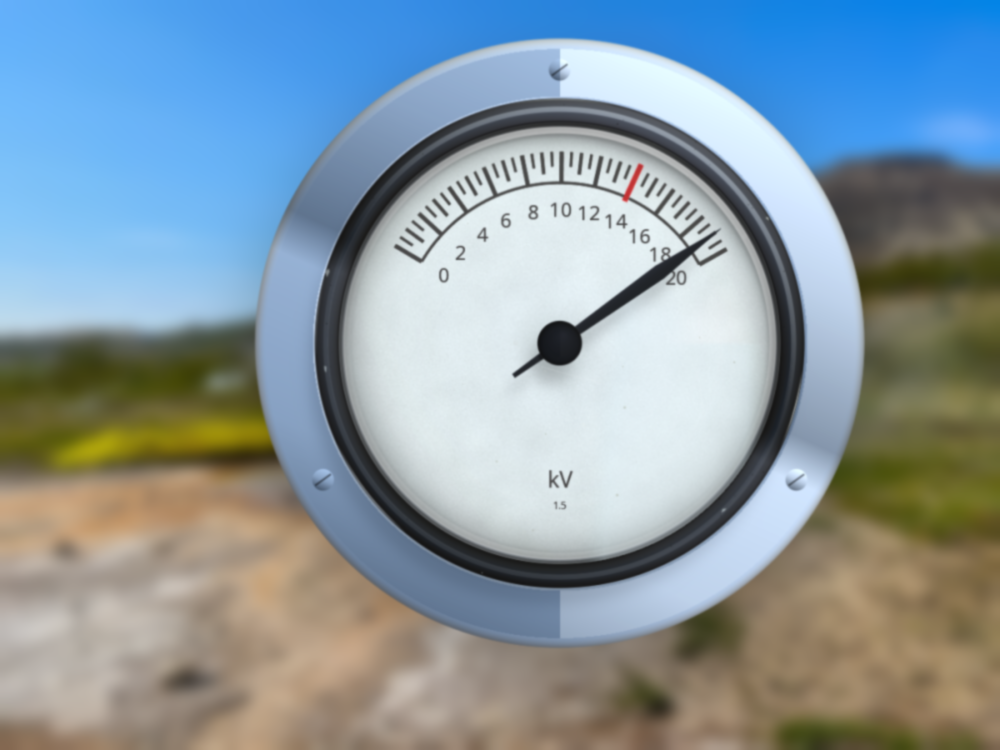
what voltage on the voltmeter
19 kV
